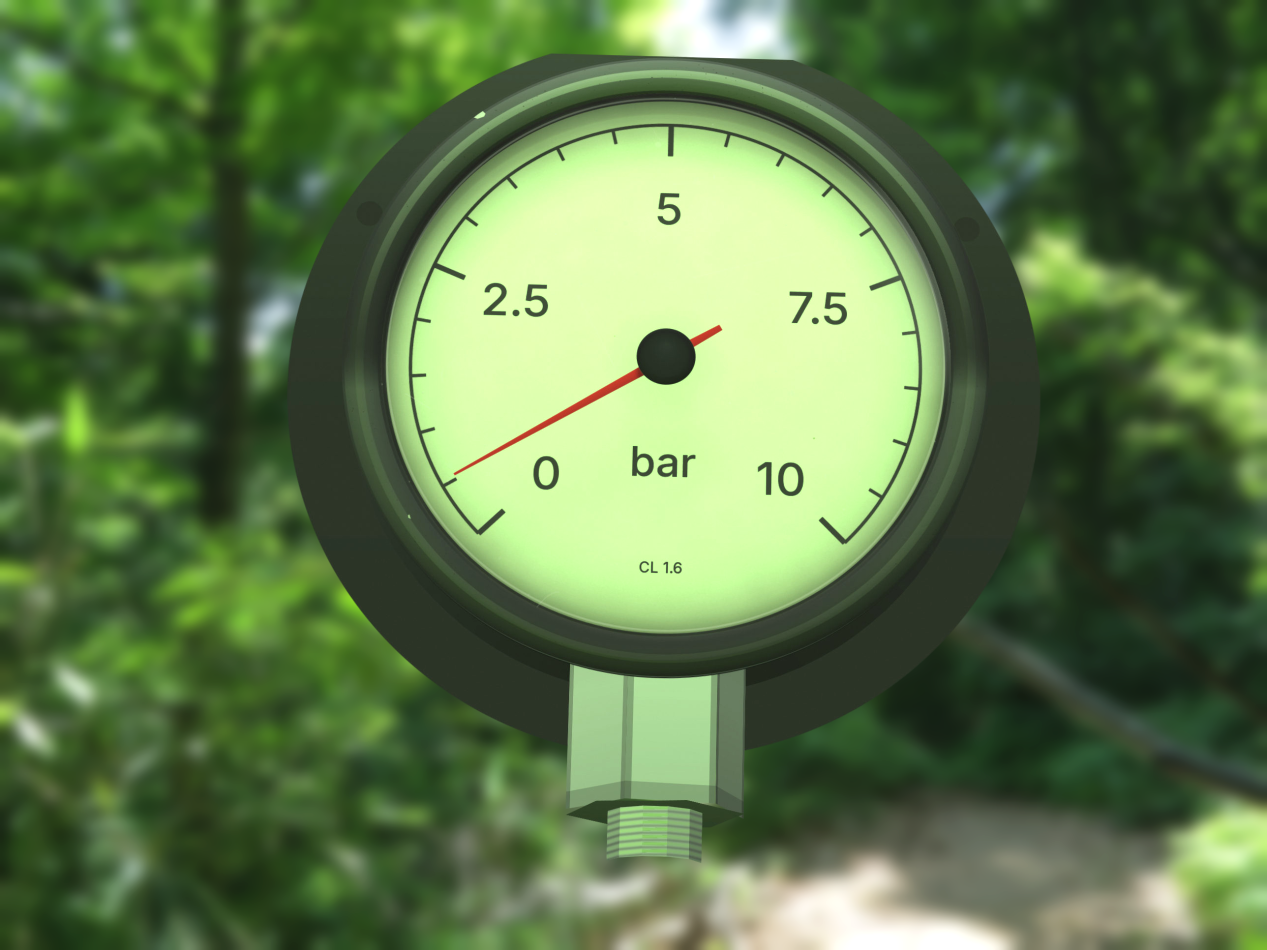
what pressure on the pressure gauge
0.5 bar
